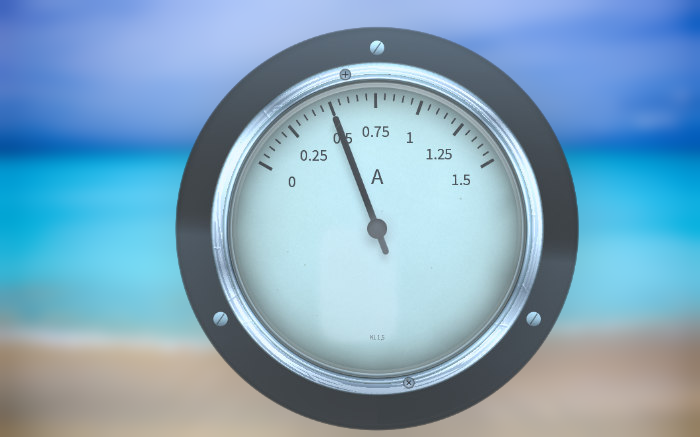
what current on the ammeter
0.5 A
